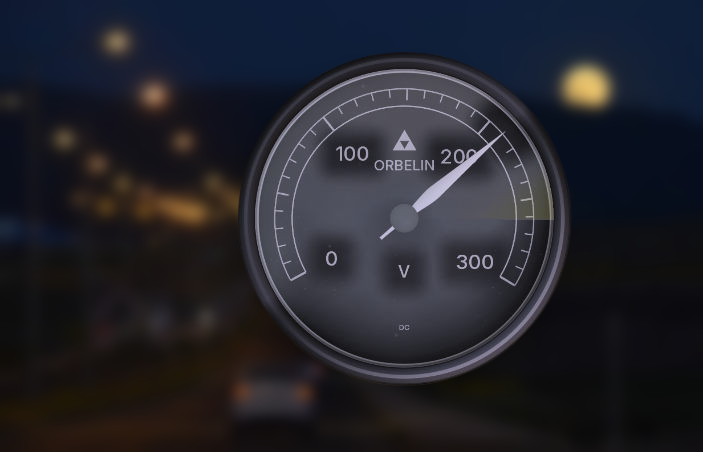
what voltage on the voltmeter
210 V
